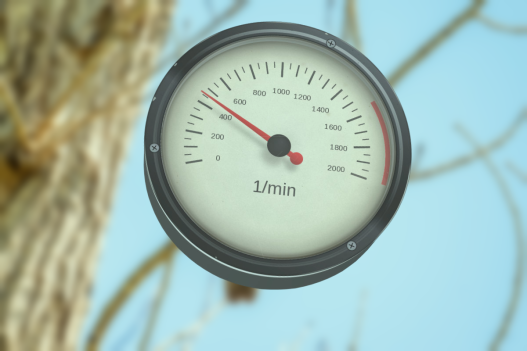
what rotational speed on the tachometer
450 rpm
